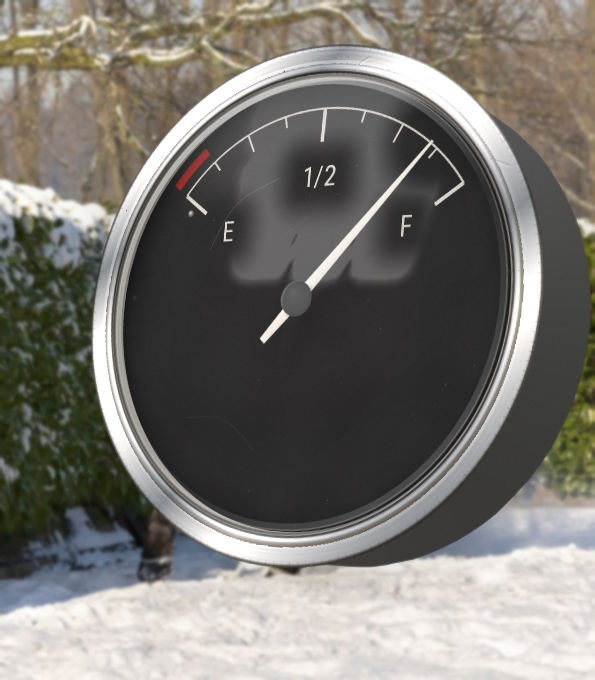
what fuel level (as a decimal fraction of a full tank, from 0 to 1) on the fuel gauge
0.875
